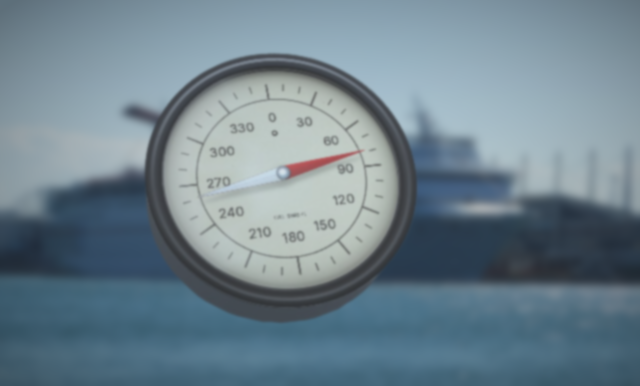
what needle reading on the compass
80 °
